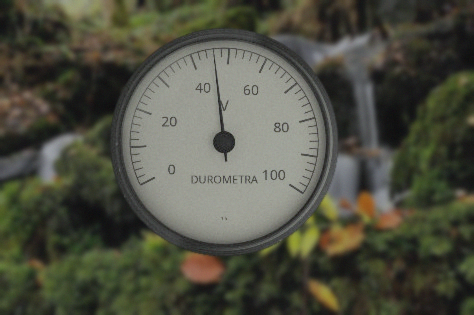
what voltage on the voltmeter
46 V
